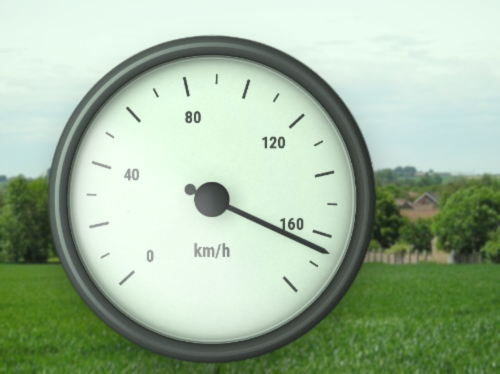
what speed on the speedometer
165 km/h
